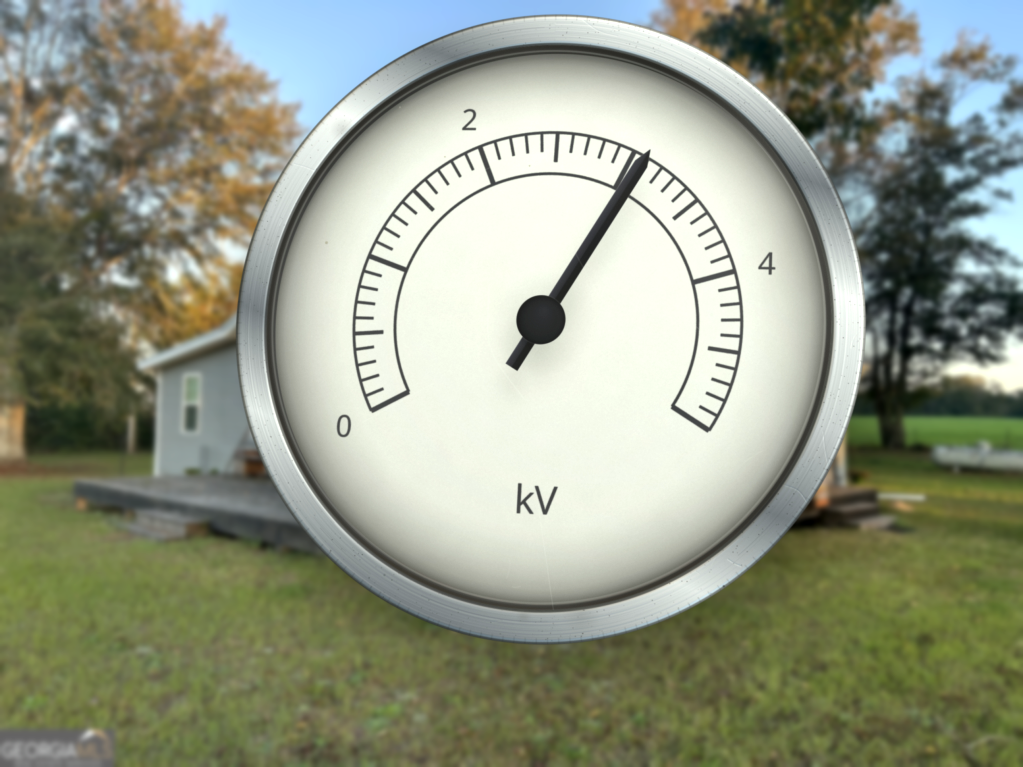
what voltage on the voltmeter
3.1 kV
